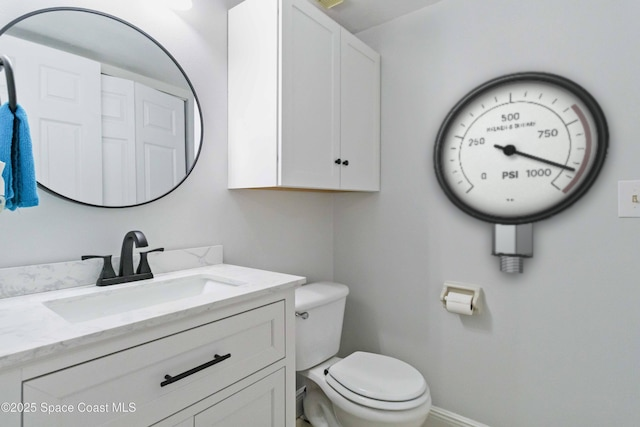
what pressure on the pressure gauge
925 psi
